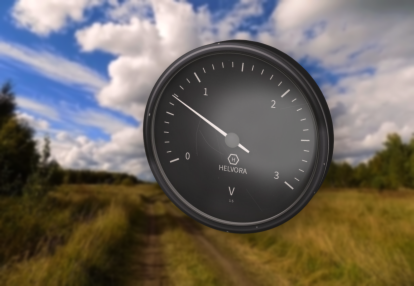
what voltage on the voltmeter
0.7 V
